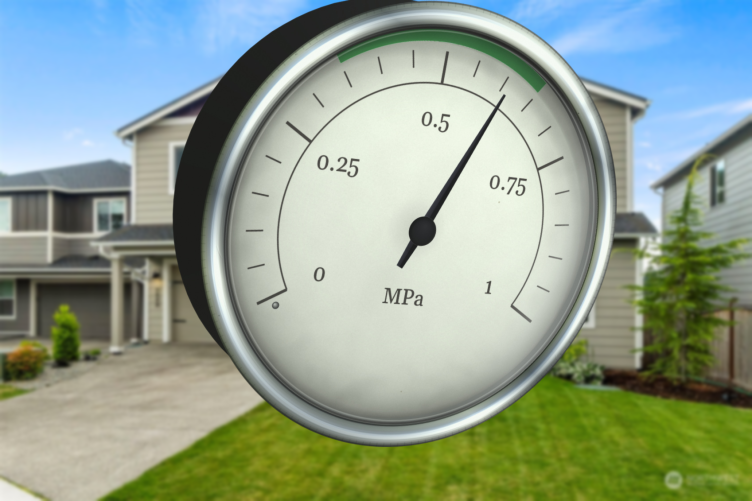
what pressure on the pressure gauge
0.6 MPa
